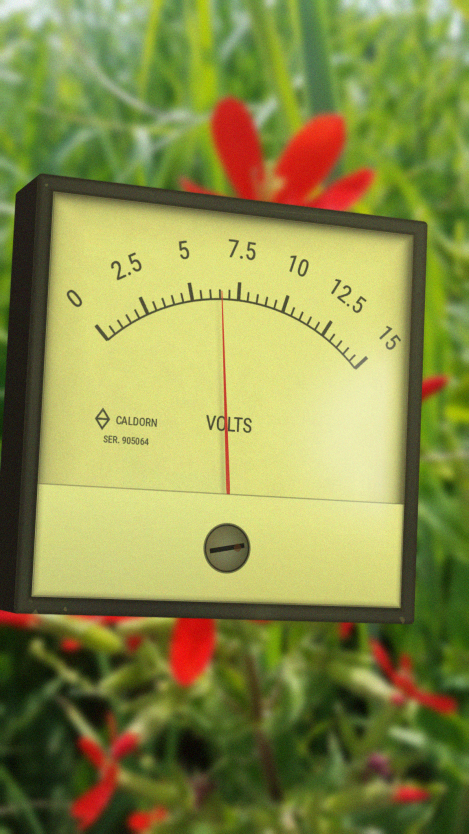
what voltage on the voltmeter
6.5 V
